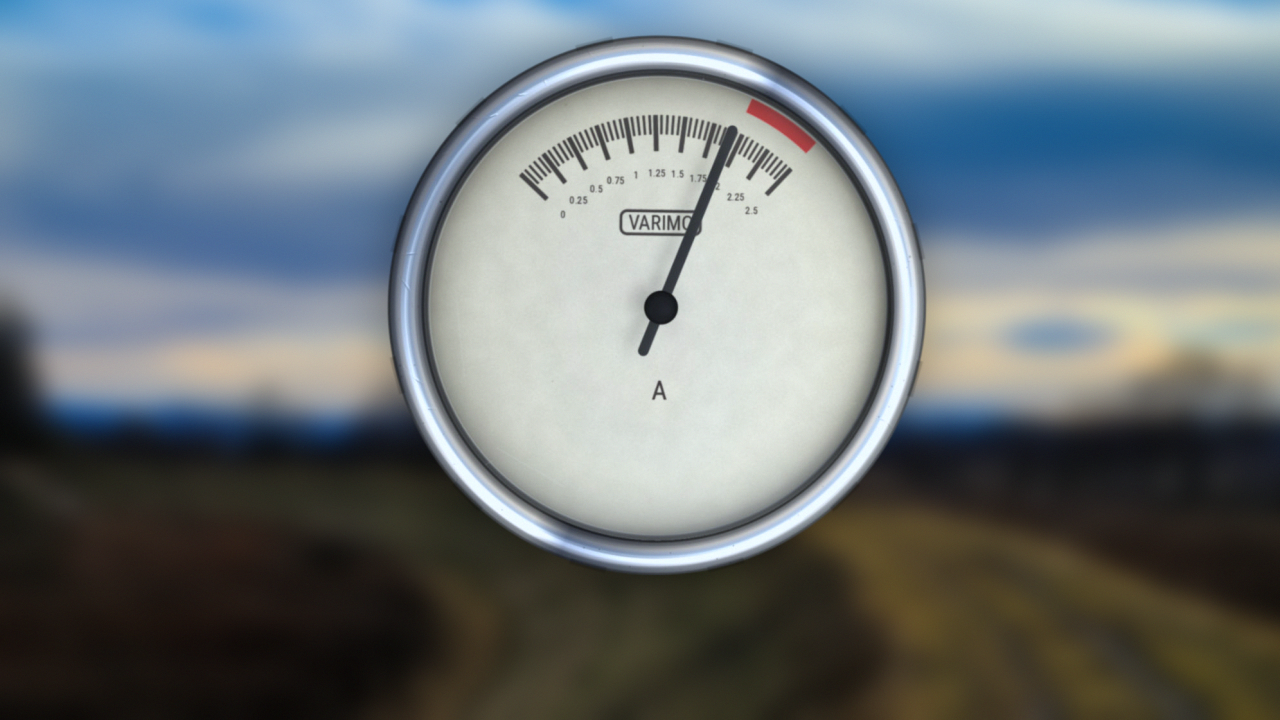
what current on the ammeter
1.9 A
